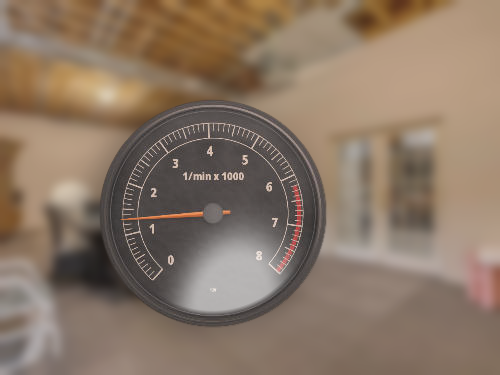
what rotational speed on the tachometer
1300 rpm
